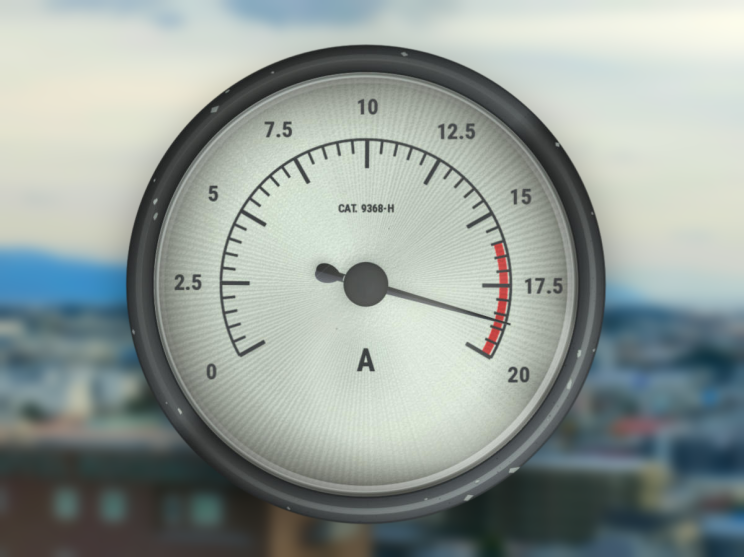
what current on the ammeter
18.75 A
